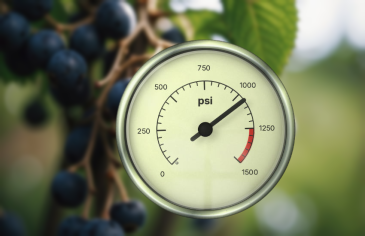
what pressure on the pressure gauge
1050 psi
